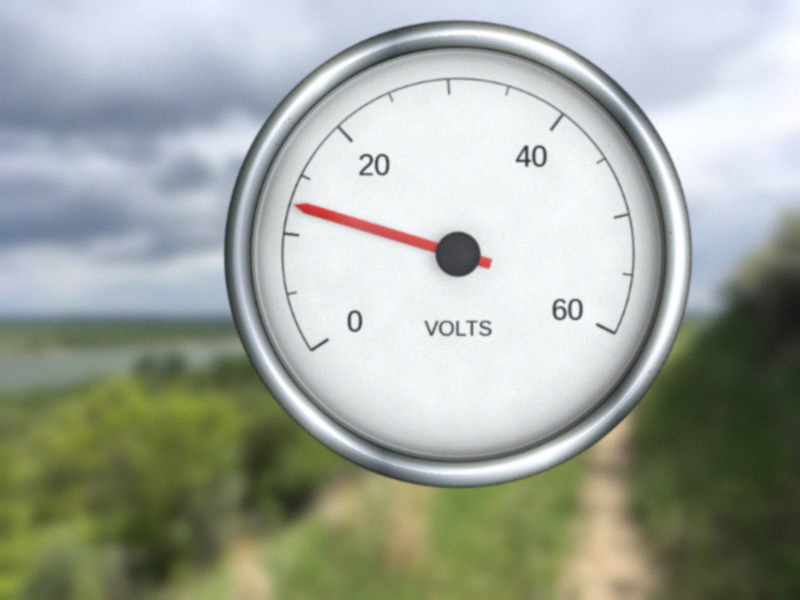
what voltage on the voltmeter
12.5 V
